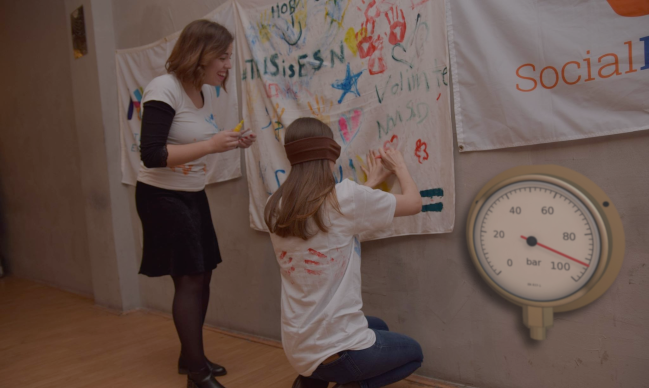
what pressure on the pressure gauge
92 bar
